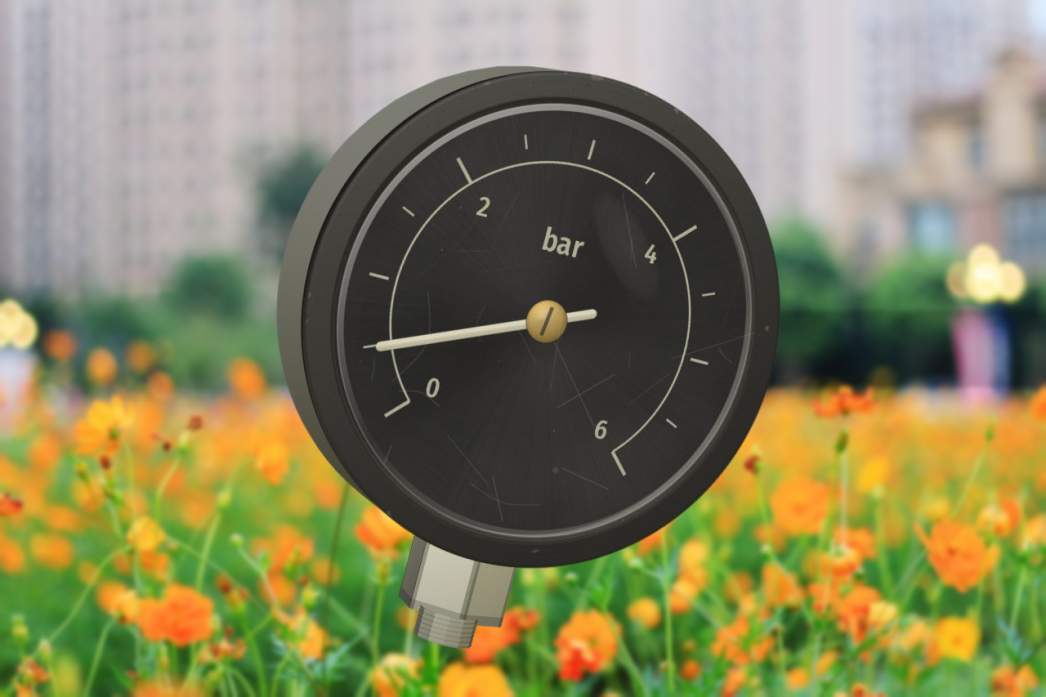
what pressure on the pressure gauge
0.5 bar
